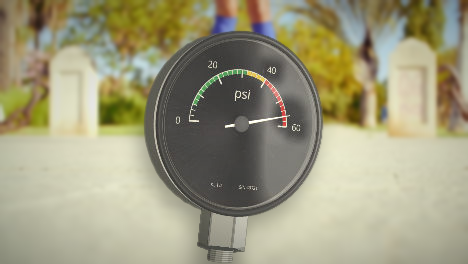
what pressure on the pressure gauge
56 psi
